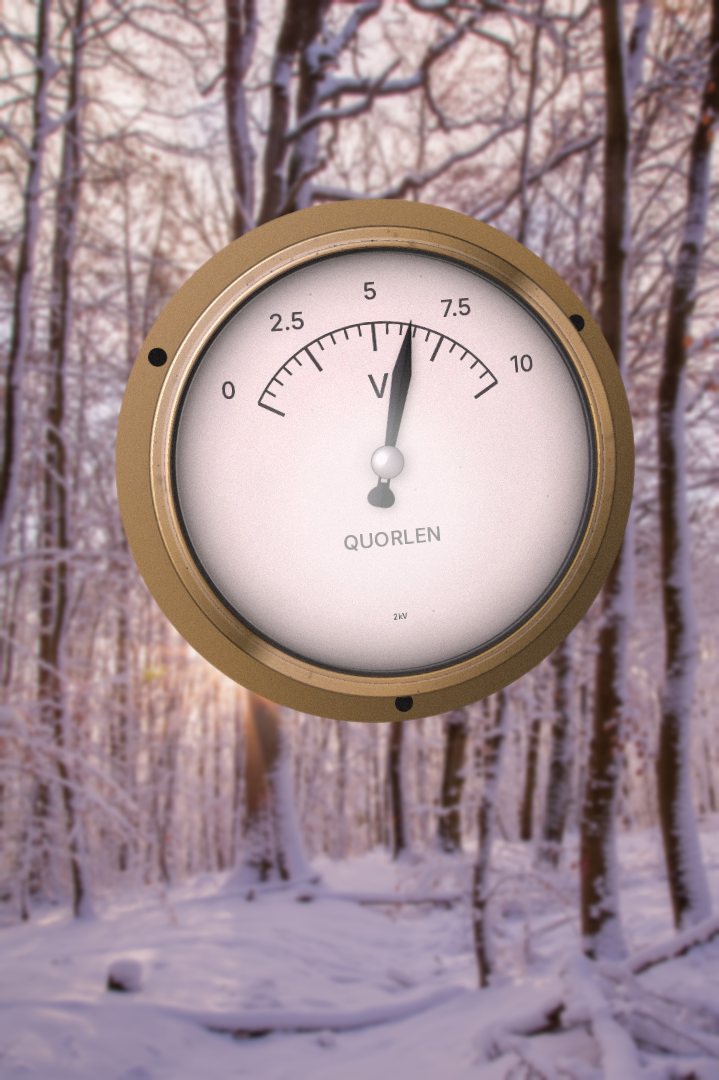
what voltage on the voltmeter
6.25 V
